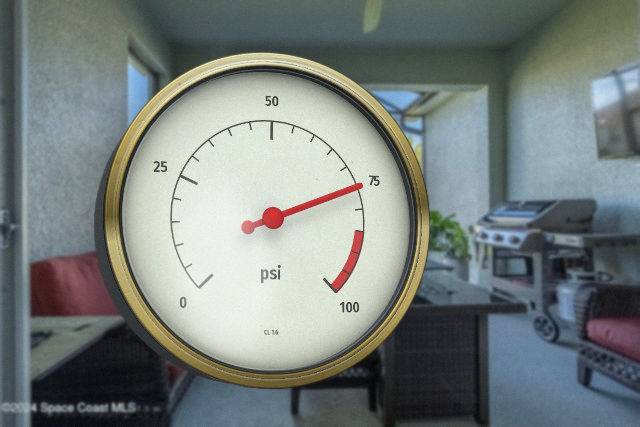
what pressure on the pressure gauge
75 psi
